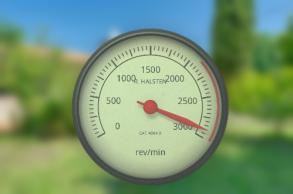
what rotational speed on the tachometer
2900 rpm
